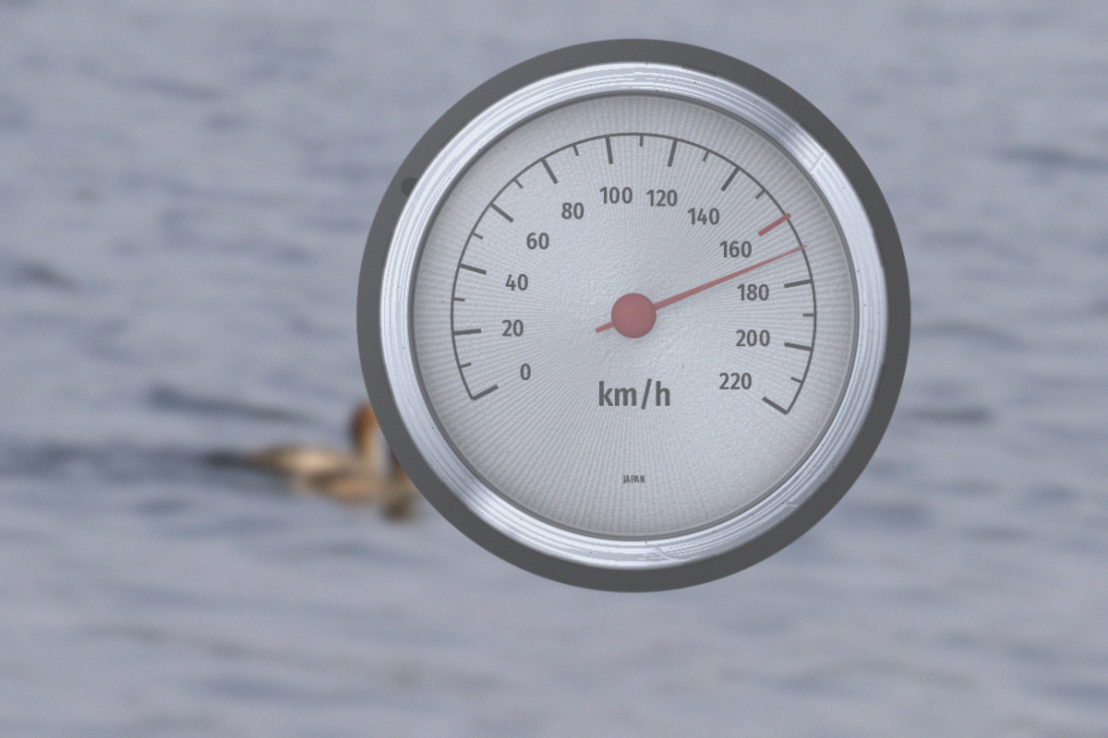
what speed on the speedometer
170 km/h
